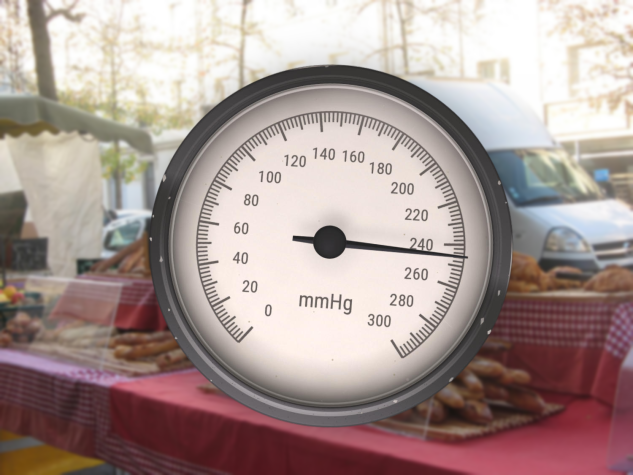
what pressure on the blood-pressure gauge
246 mmHg
